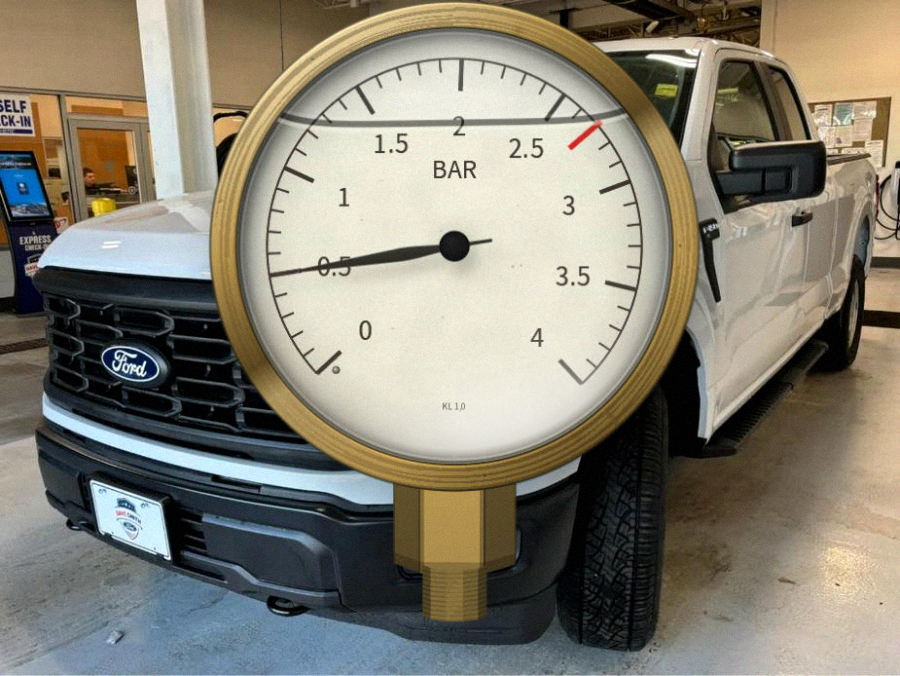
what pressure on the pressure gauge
0.5 bar
